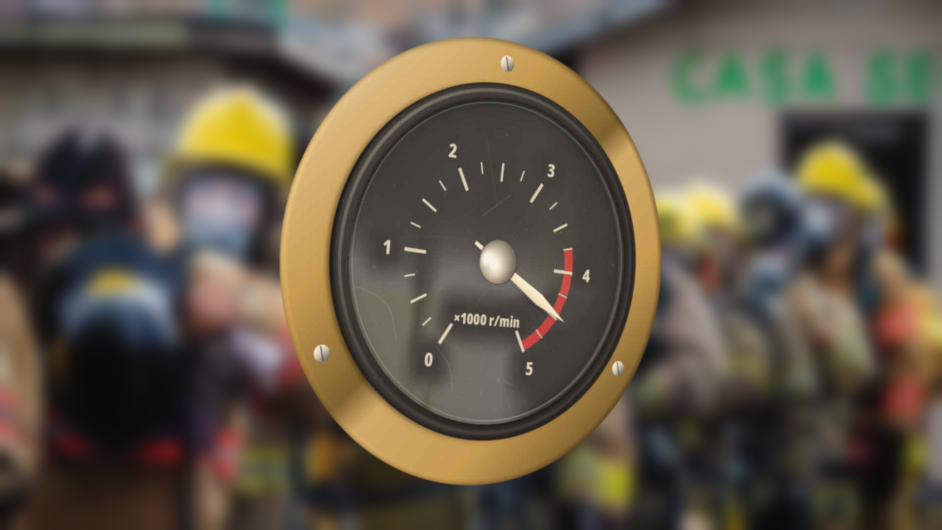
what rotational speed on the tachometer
4500 rpm
